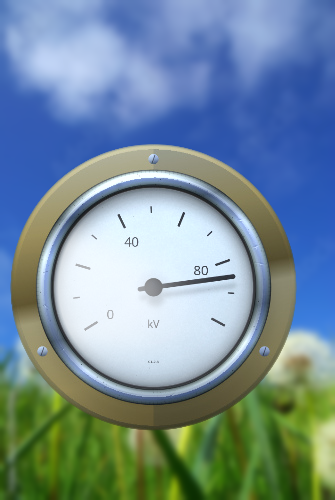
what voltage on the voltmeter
85 kV
